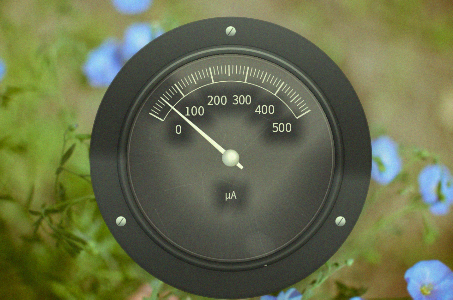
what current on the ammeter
50 µA
